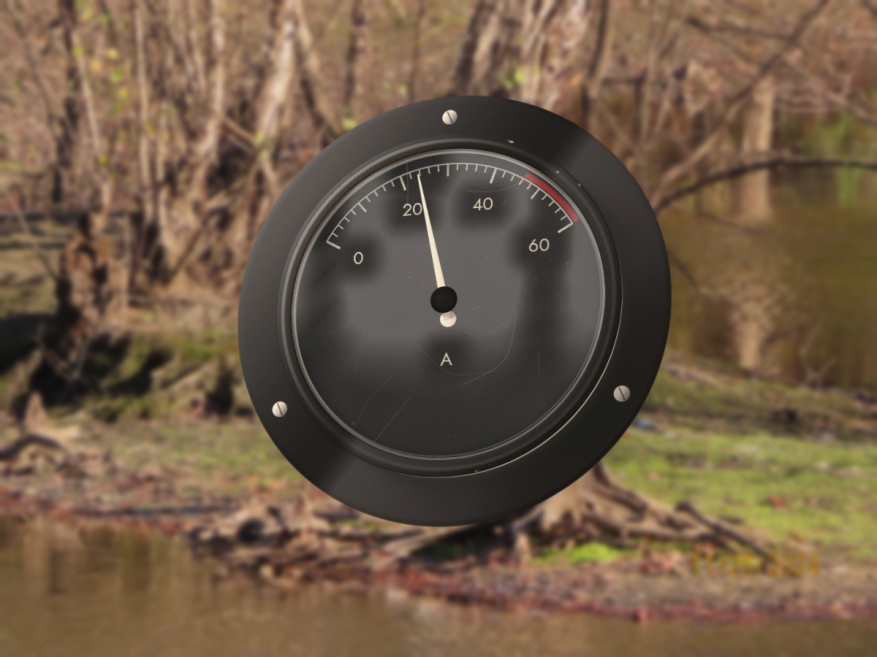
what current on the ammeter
24 A
